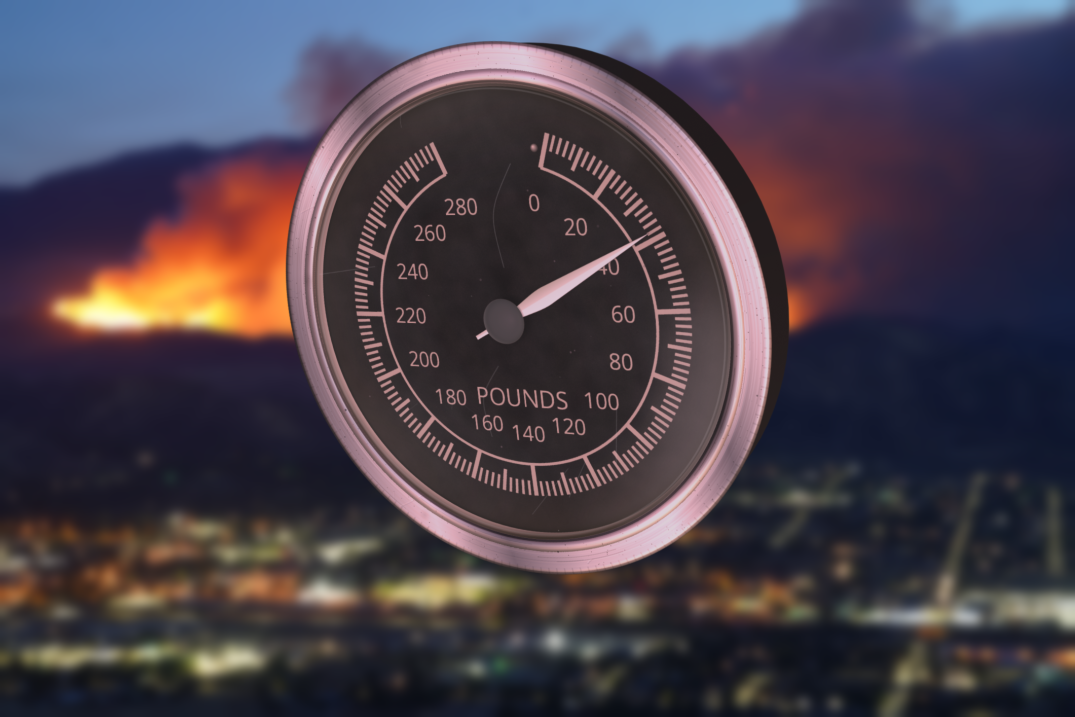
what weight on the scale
38 lb
